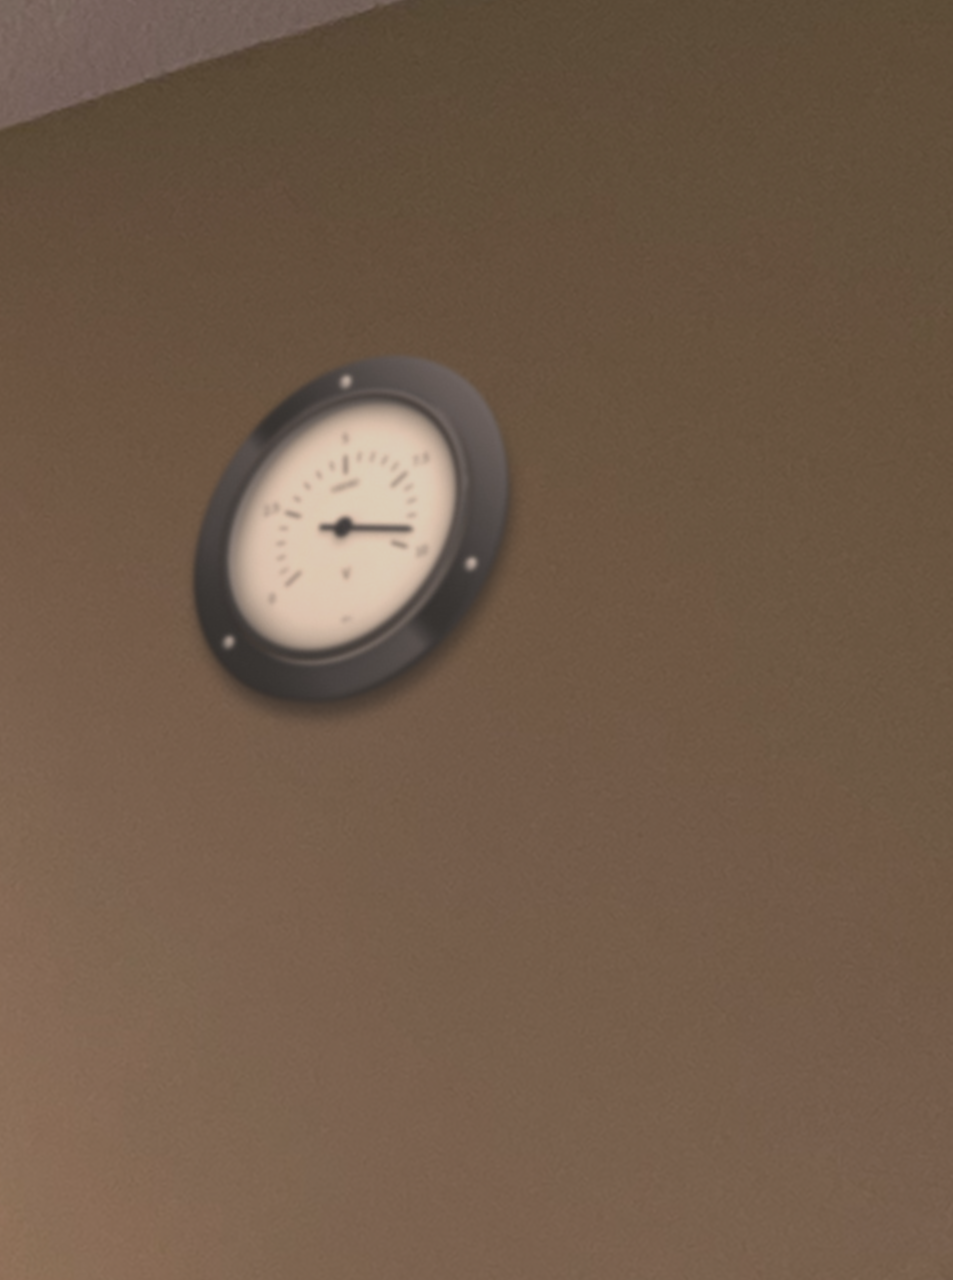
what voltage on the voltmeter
9.5 V
